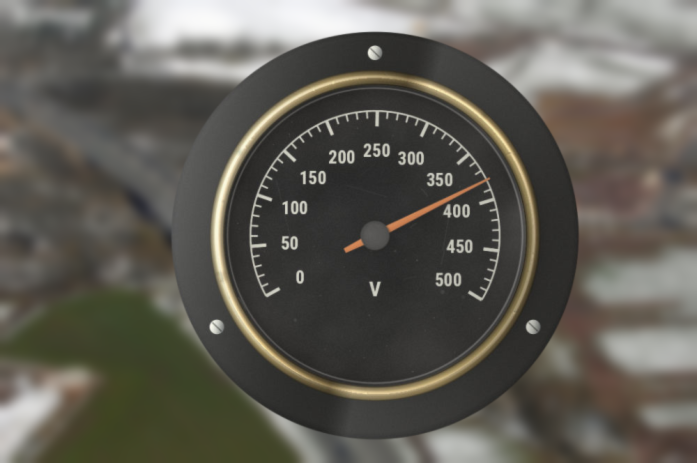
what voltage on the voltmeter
380 V
